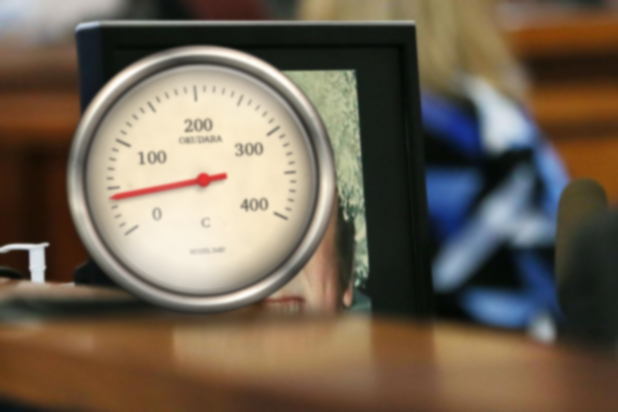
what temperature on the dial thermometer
40 °C
